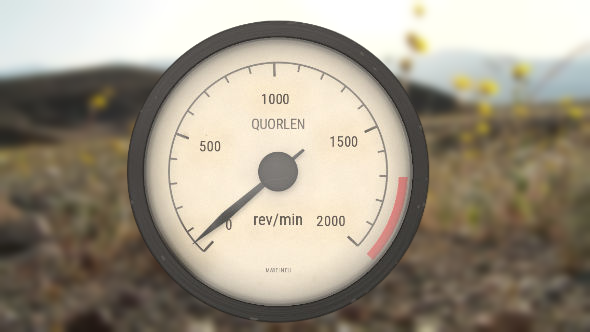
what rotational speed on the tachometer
50 rpm
